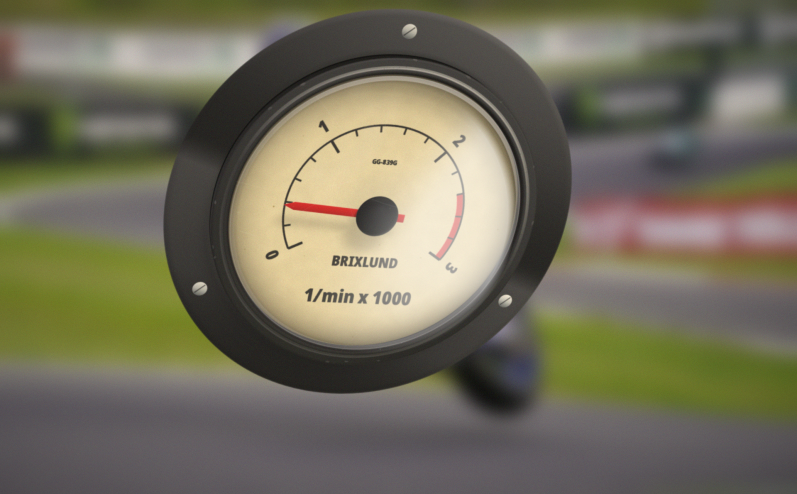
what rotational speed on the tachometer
400 rpm
